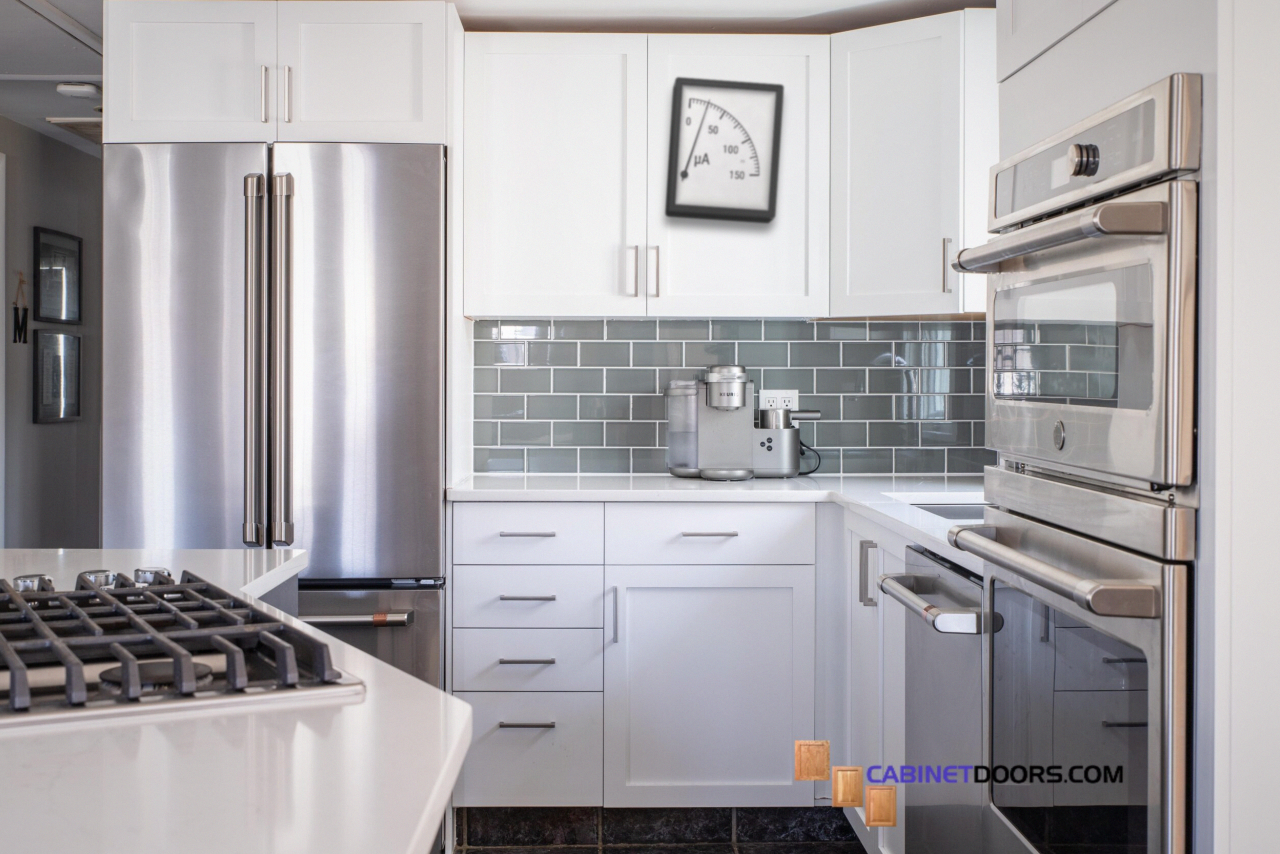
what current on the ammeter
25 µA
